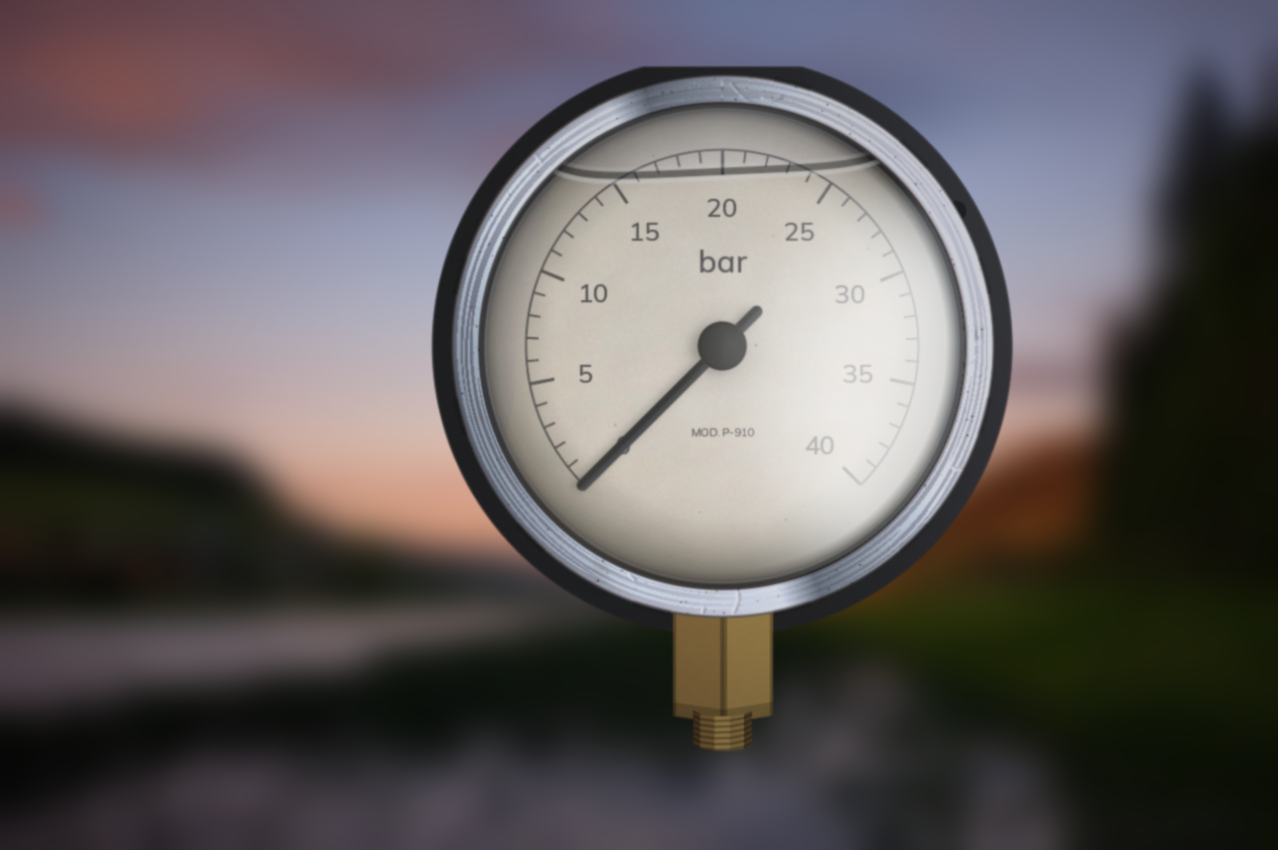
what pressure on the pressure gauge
0 bar
